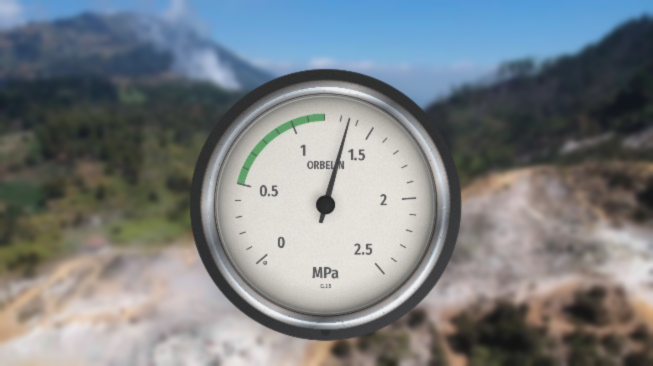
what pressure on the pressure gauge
1.35 MPa
